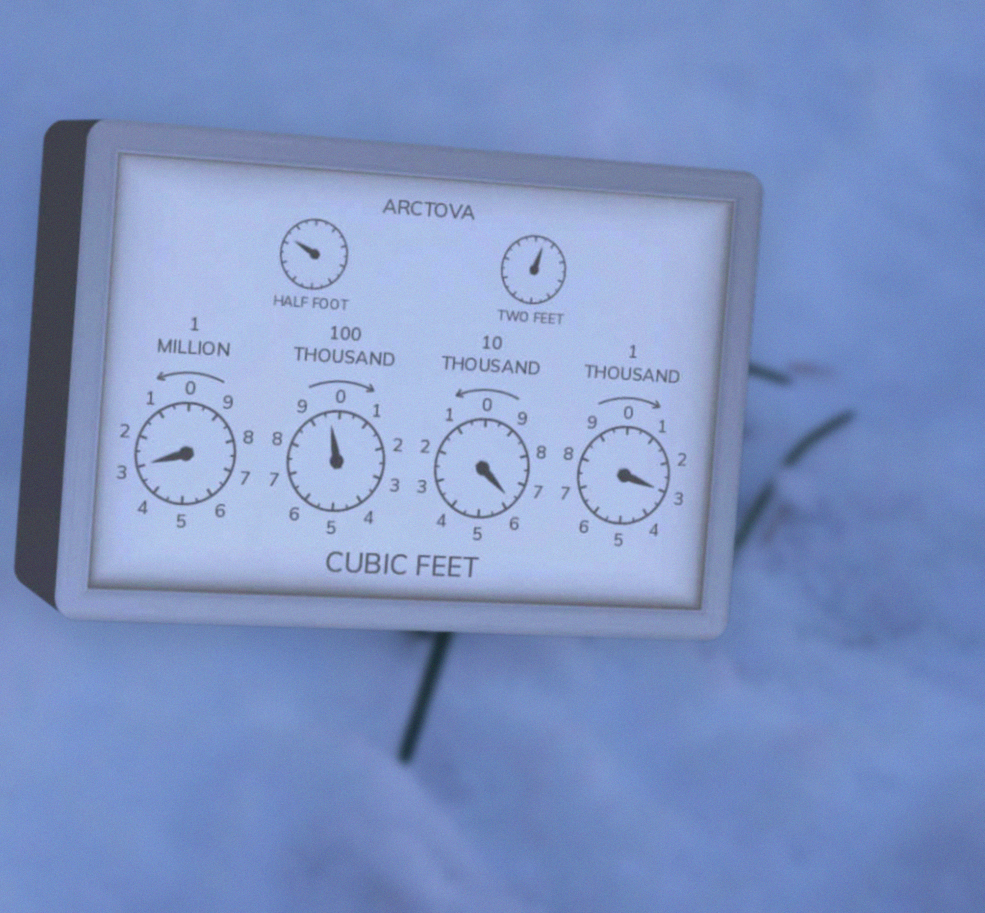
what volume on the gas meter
296300 ft³
